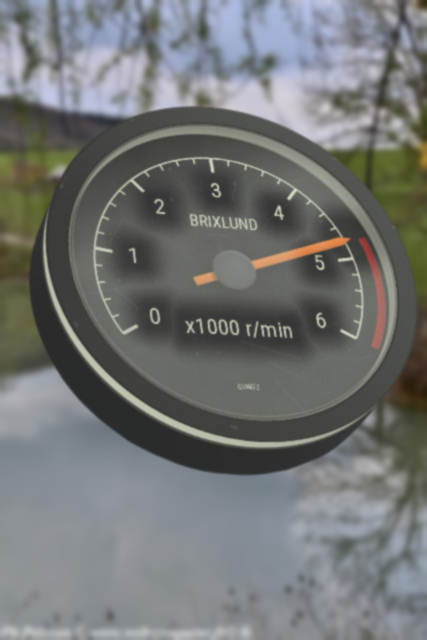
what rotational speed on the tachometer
4800 rpm
